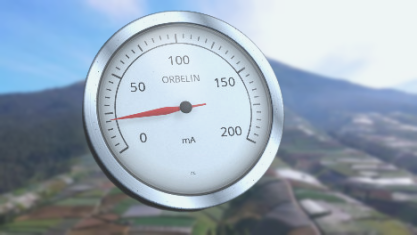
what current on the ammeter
20 mA
